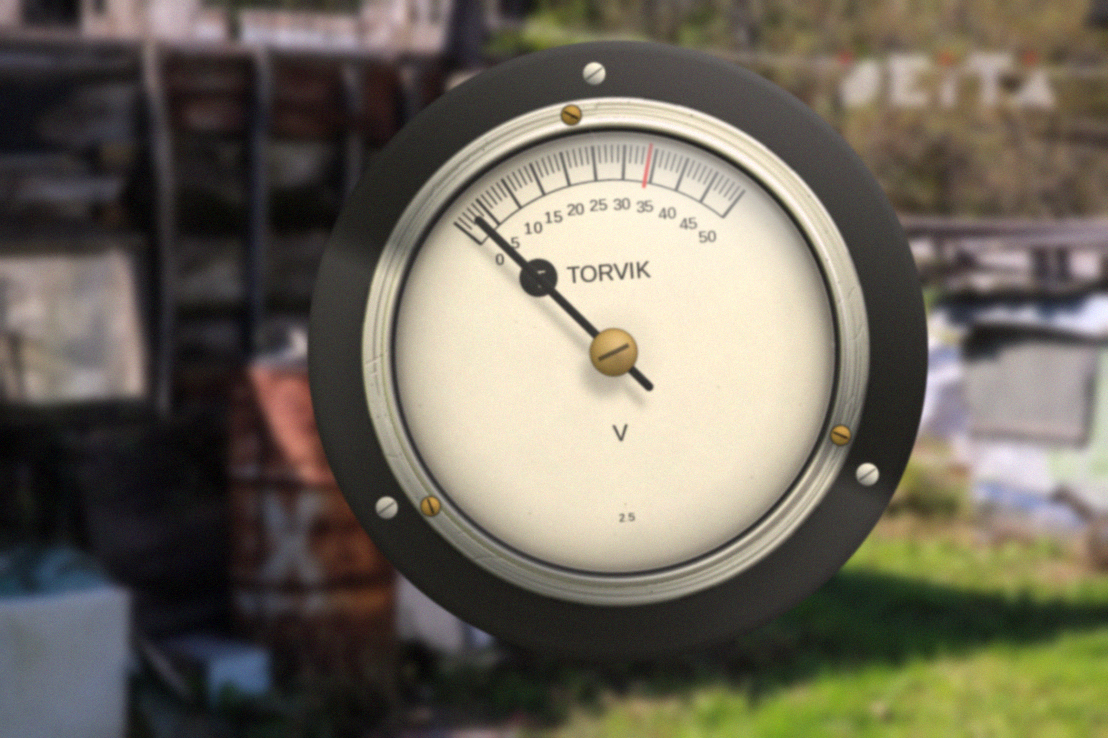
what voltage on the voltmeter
3 V
